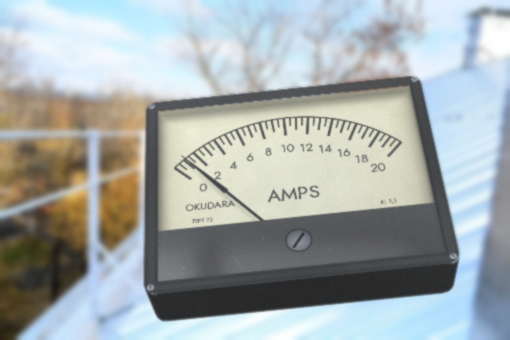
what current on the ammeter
1 A
